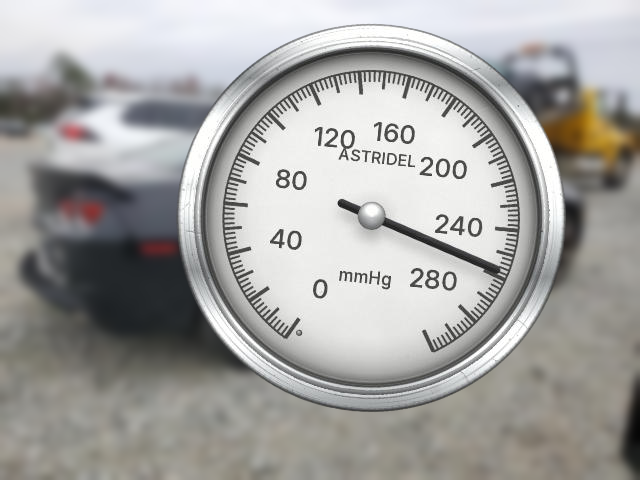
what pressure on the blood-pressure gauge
258 mmHg
